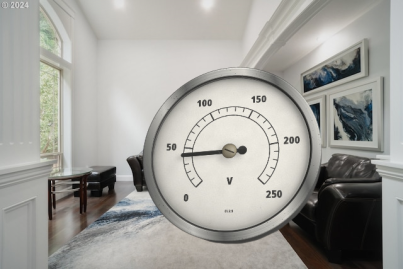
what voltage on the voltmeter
40 V
